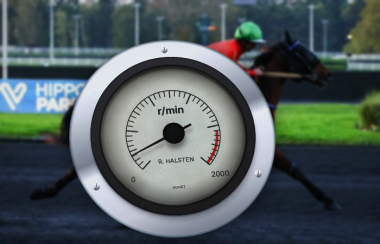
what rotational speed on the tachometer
150 rpm
